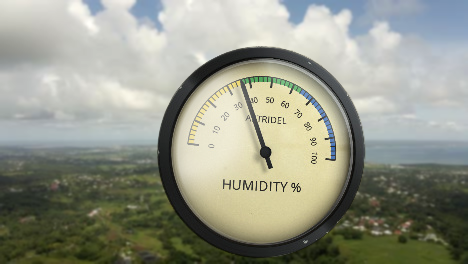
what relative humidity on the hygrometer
36 %
